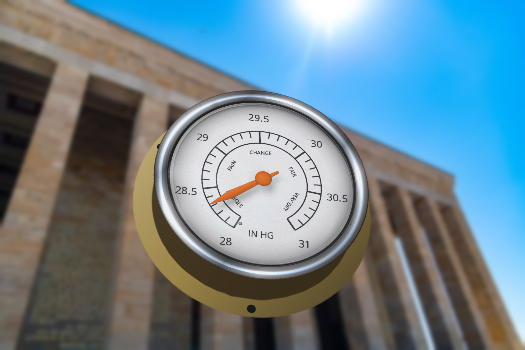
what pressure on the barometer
28.3 inHg
